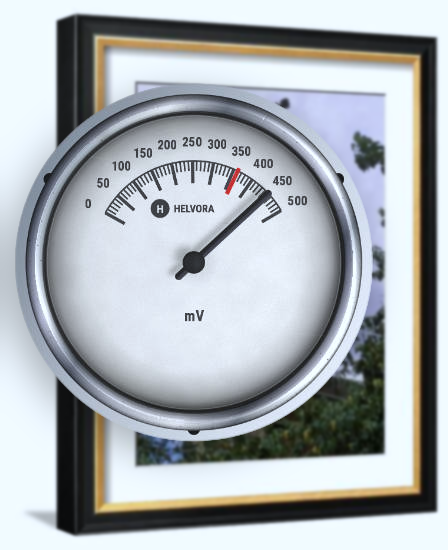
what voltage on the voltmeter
450 mV
